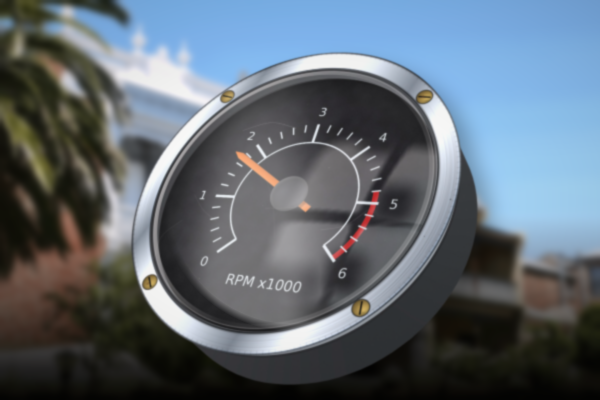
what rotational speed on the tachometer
1700 rpm
